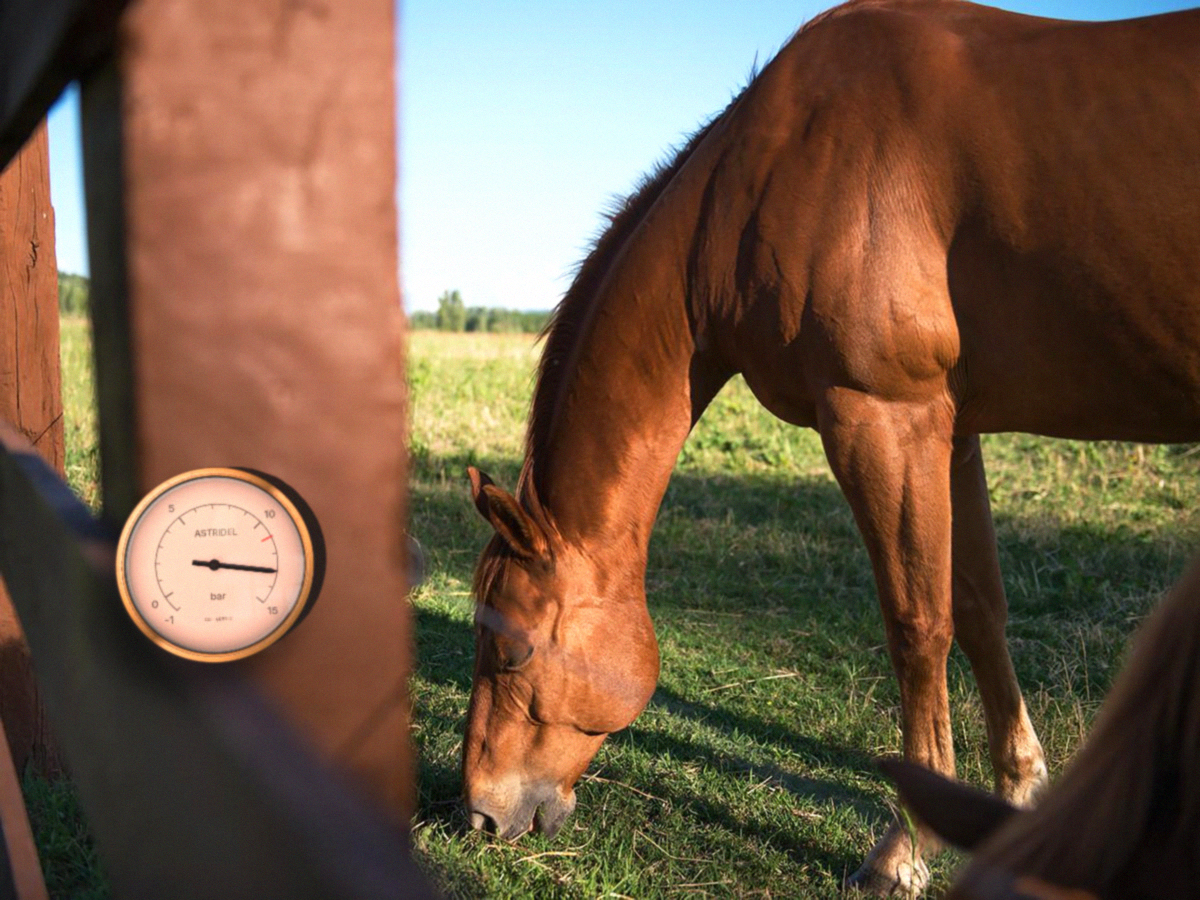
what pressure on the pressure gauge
13 bar
